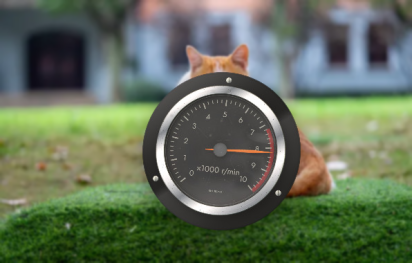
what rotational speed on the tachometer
8200 rpm
